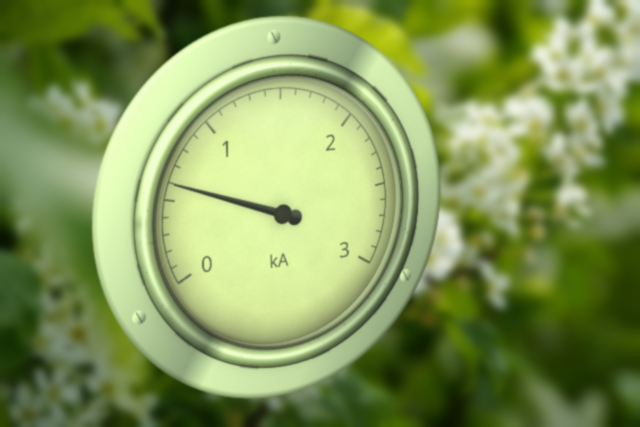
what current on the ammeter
0.6 kA
